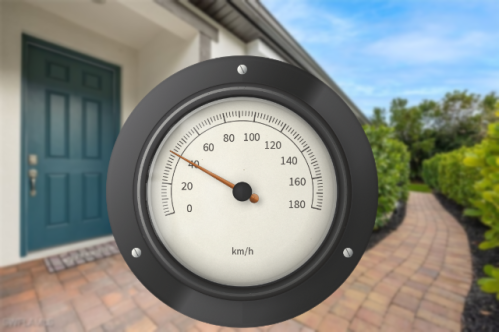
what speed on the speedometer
40 km/h
